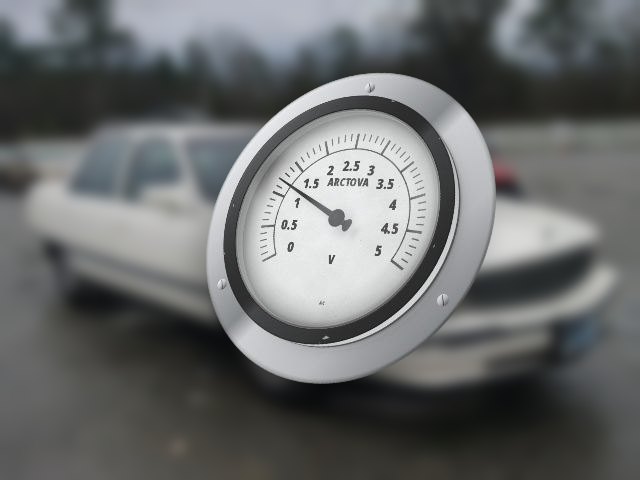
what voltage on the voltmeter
1.2 V
